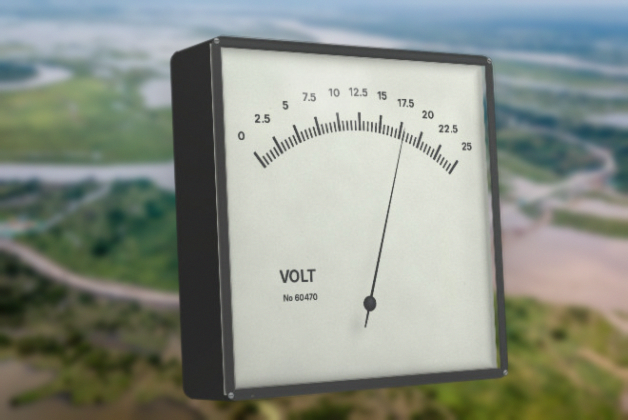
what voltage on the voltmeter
17.5 V
